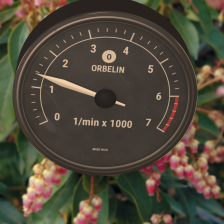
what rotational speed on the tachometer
1400 rpm
